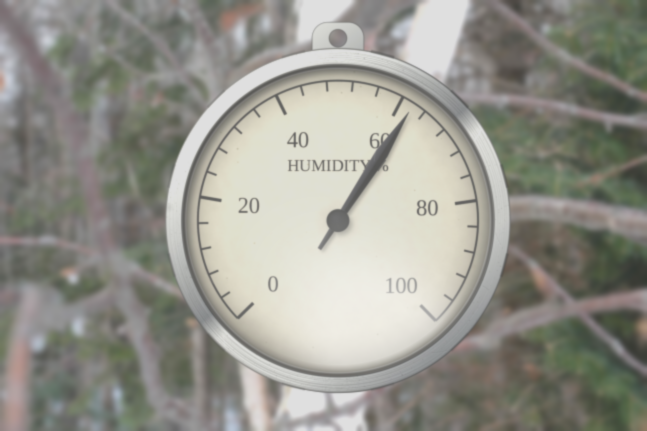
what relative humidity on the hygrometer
62 %
